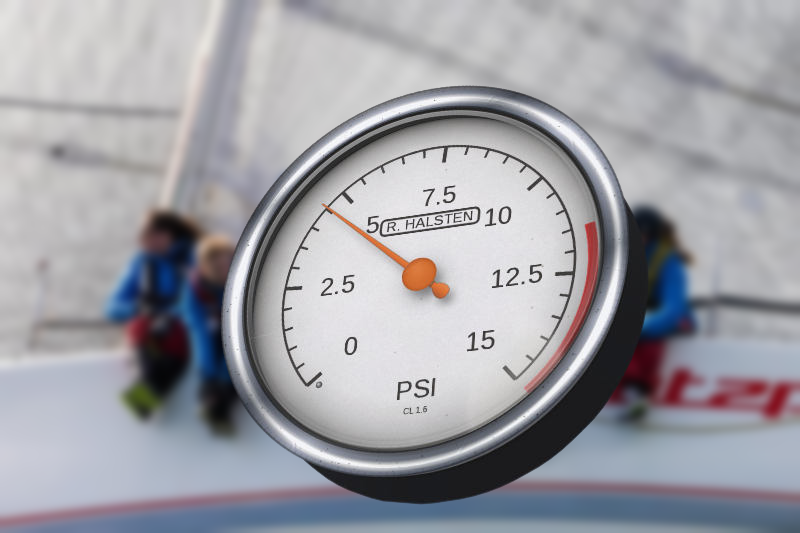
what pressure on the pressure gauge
4.5 psi
